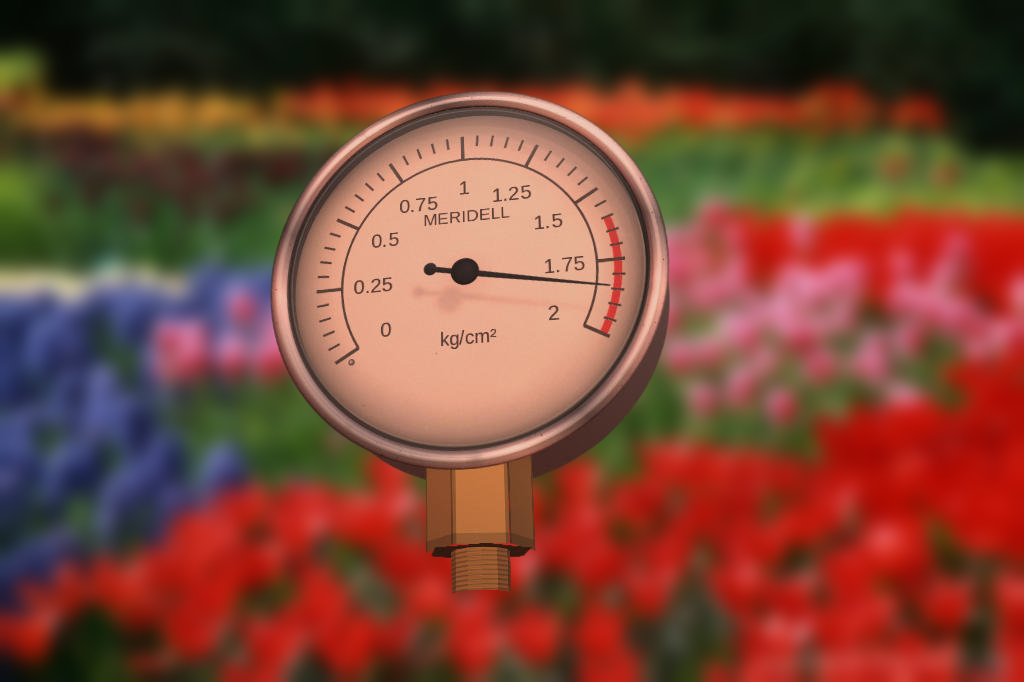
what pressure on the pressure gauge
1.85 kg/cm²
